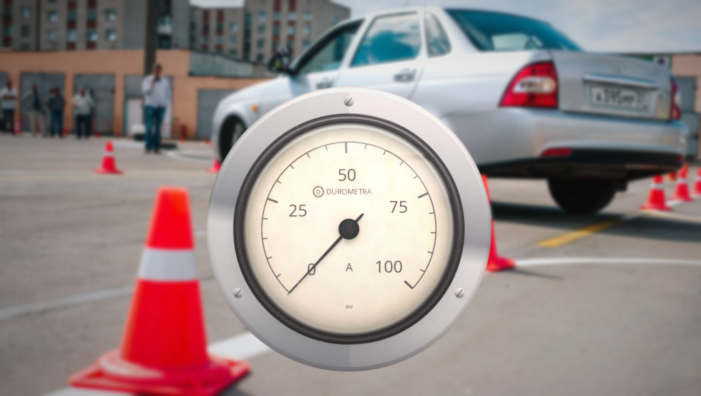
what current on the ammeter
0 A
